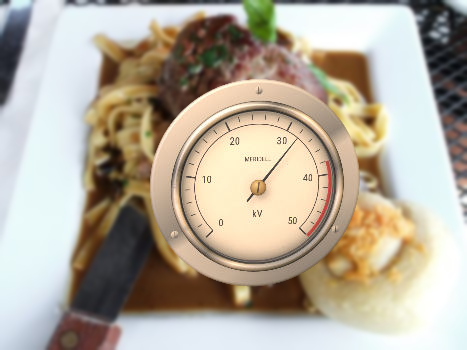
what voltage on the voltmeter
32 kV
